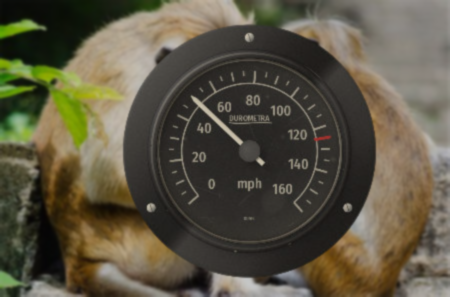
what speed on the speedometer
50 mph
